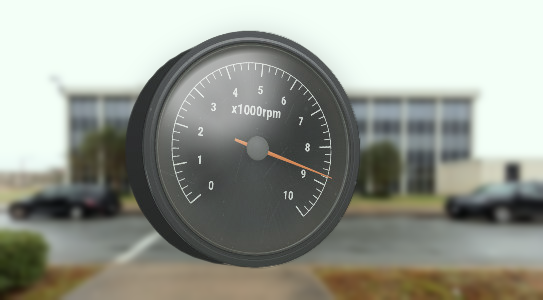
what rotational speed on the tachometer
8800 rpm
